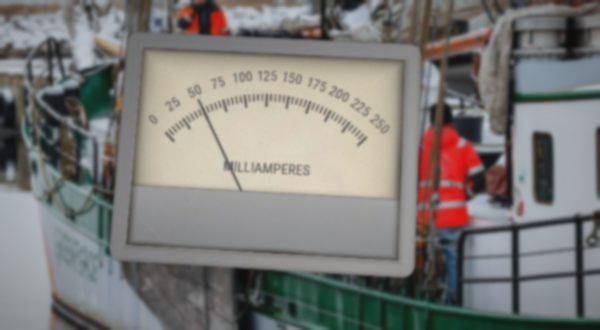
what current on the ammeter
50 mA
